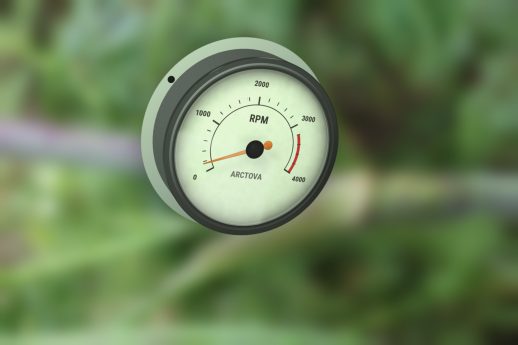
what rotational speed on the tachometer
200 rpm
